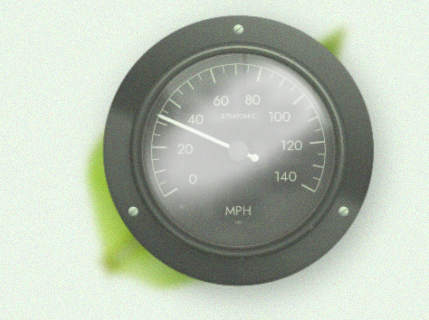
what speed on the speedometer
32.5 mph
